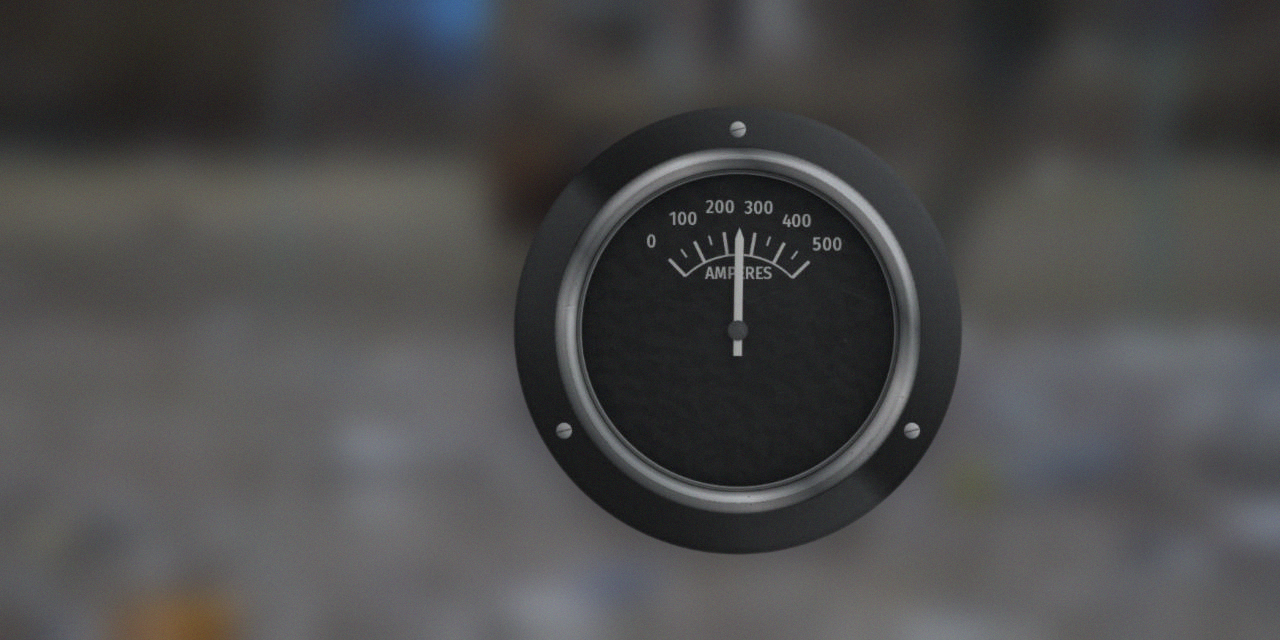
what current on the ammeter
250 A
